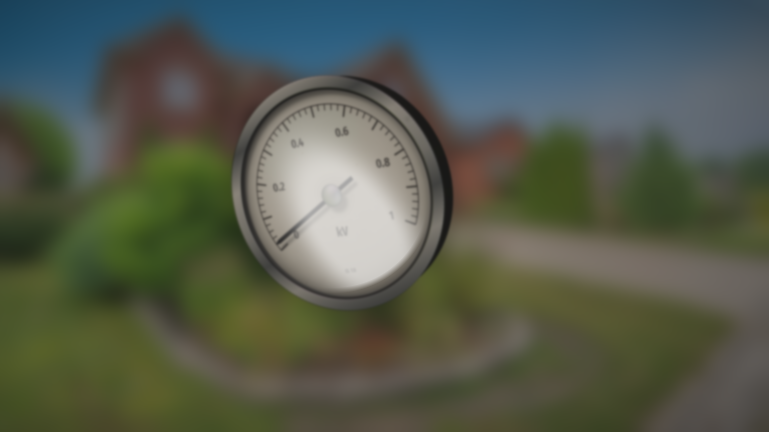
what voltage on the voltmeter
0.02 kV
